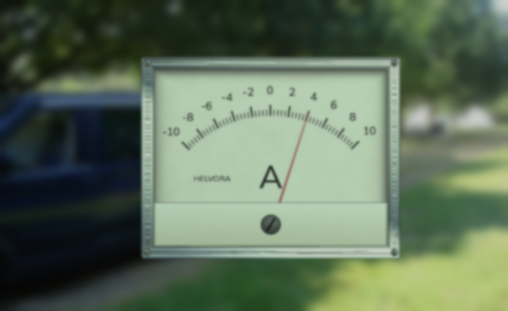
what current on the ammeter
4 A
